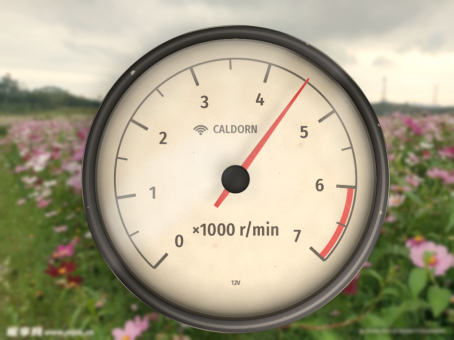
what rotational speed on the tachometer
4500 rpm
